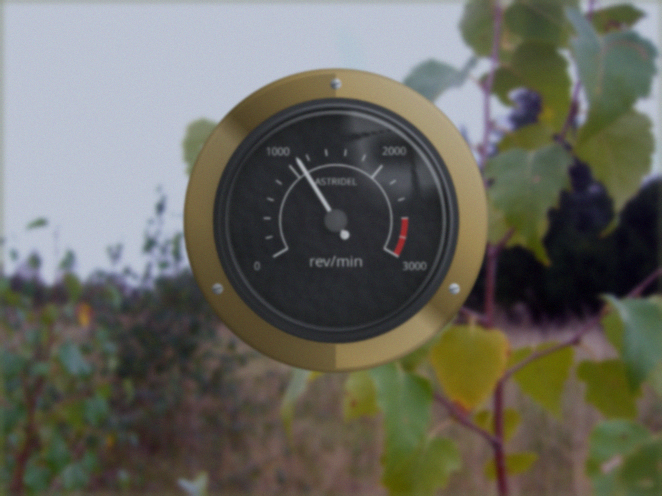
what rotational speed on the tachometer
1100 rpm
